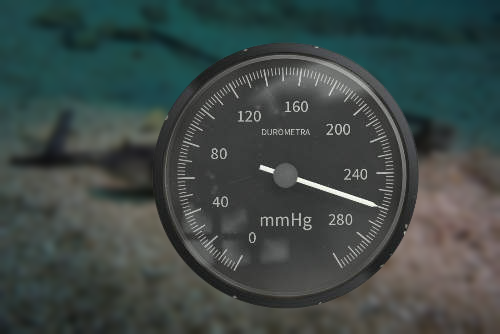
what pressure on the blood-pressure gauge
260 mmHg
